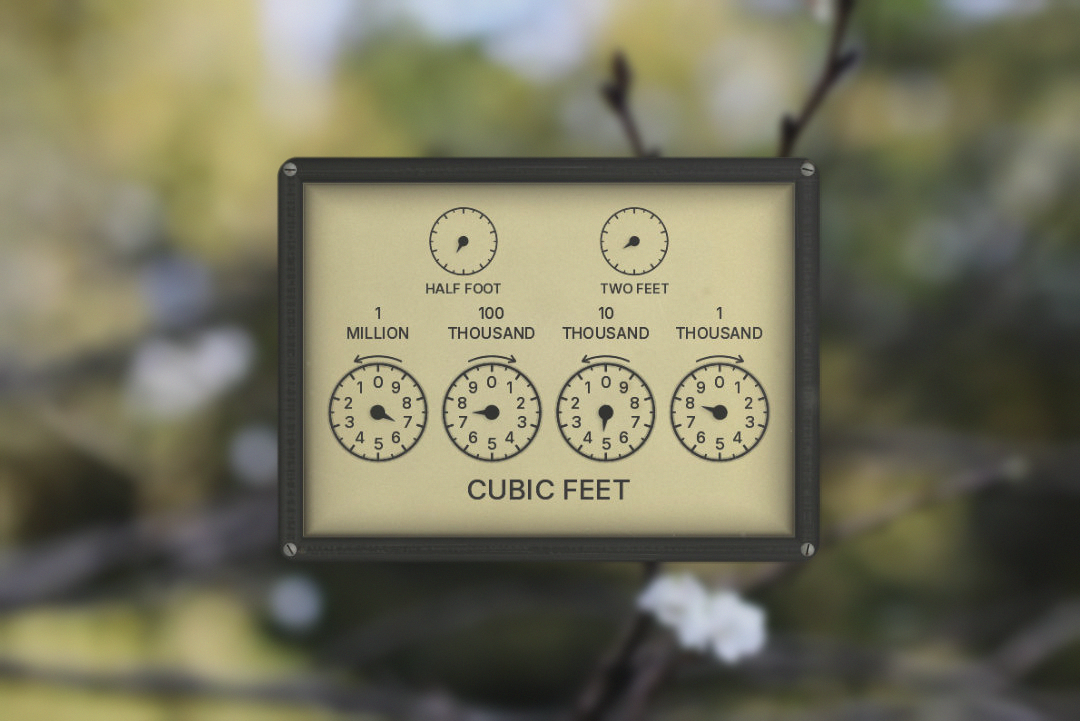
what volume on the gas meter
674800 ft³
